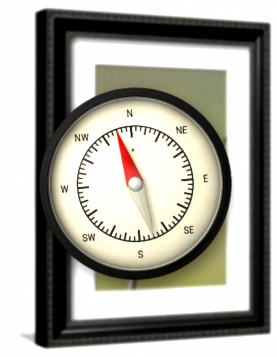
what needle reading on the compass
345 °
